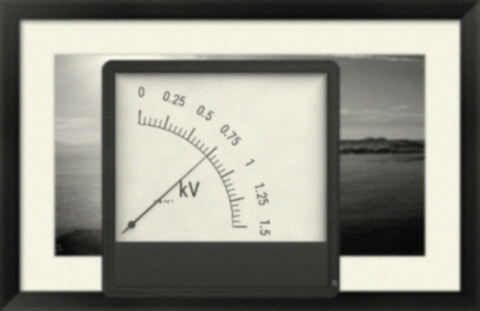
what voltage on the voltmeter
0.75 kV
